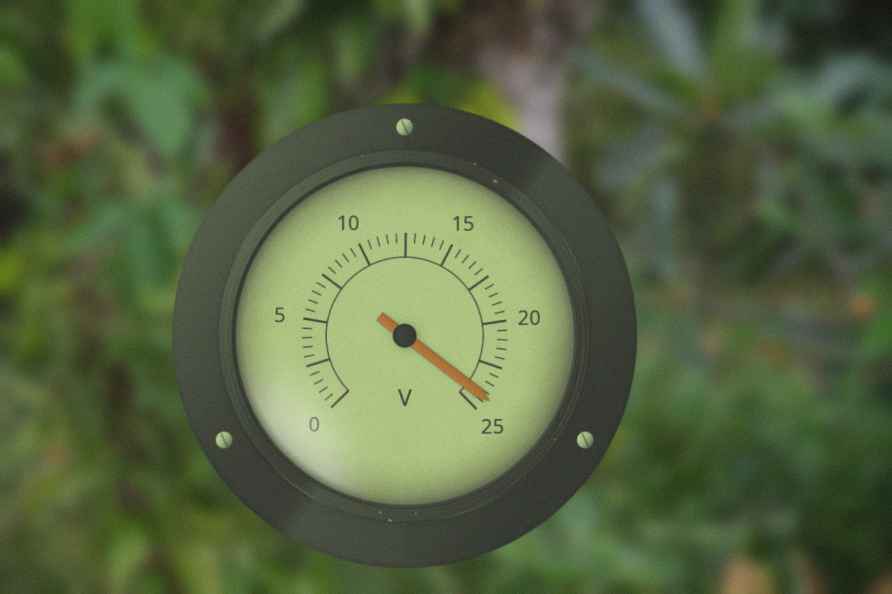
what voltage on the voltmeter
24.25 V
